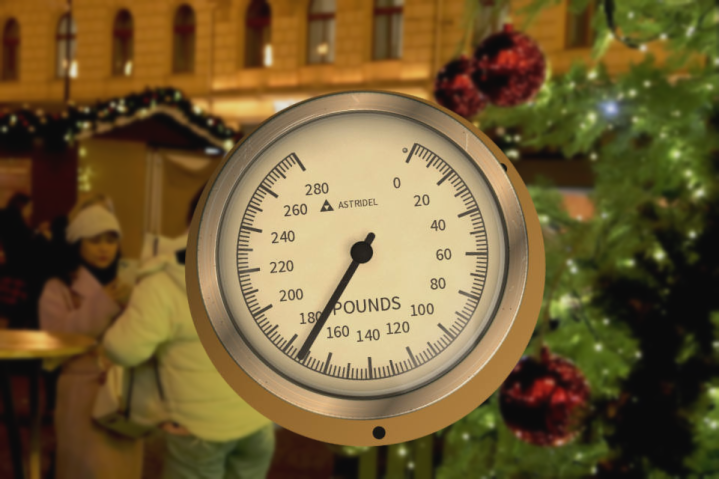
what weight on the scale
172 lb
